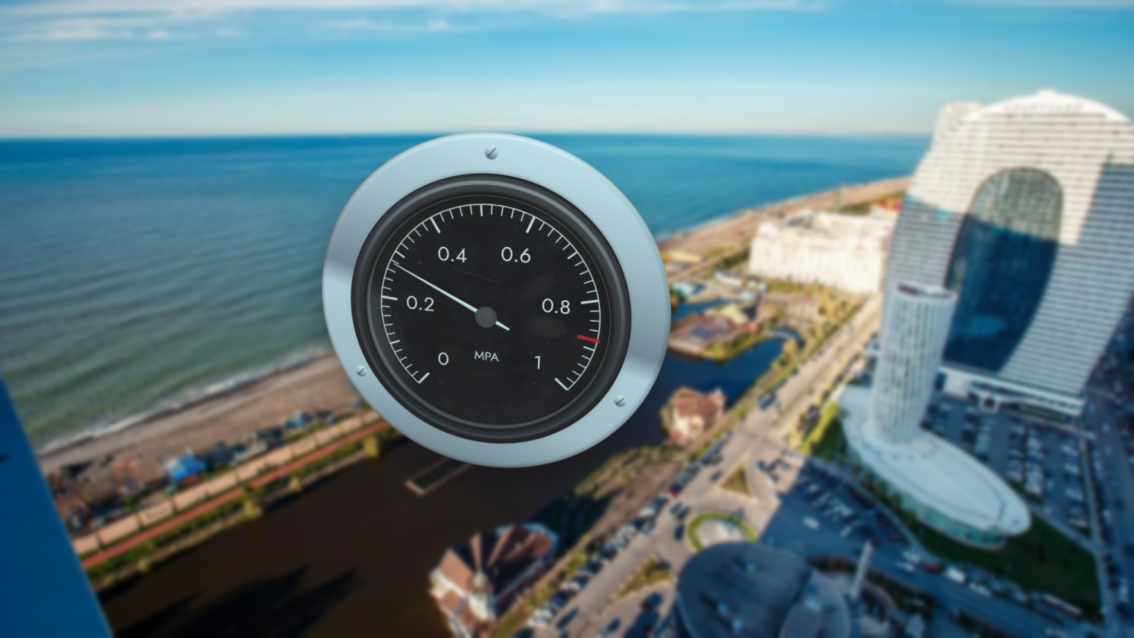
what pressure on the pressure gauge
0.28 MPa
